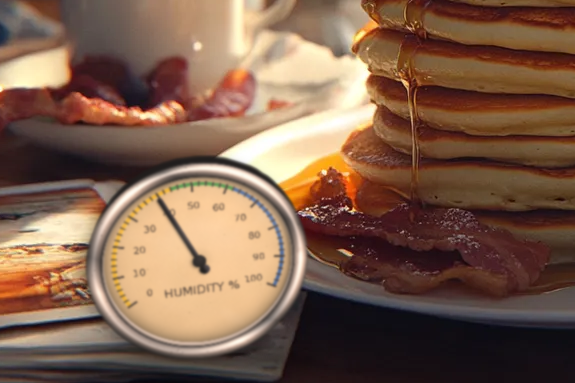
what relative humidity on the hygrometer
40 %
